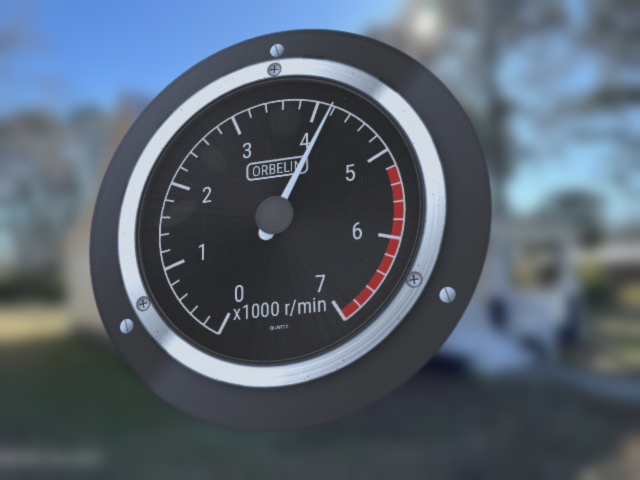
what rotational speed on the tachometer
4200 rpm
